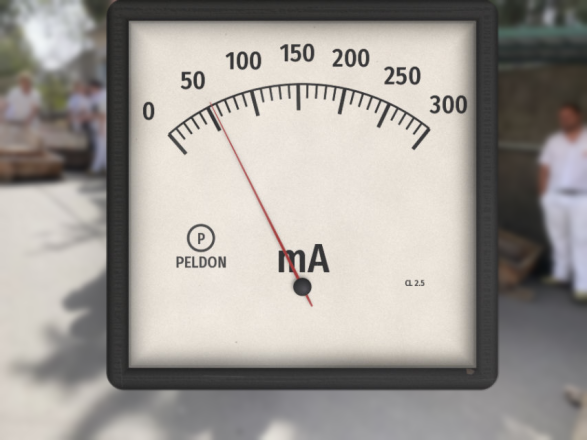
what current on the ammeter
55 mA
